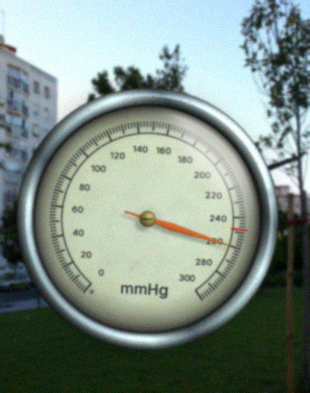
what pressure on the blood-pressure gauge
260 mmHg
